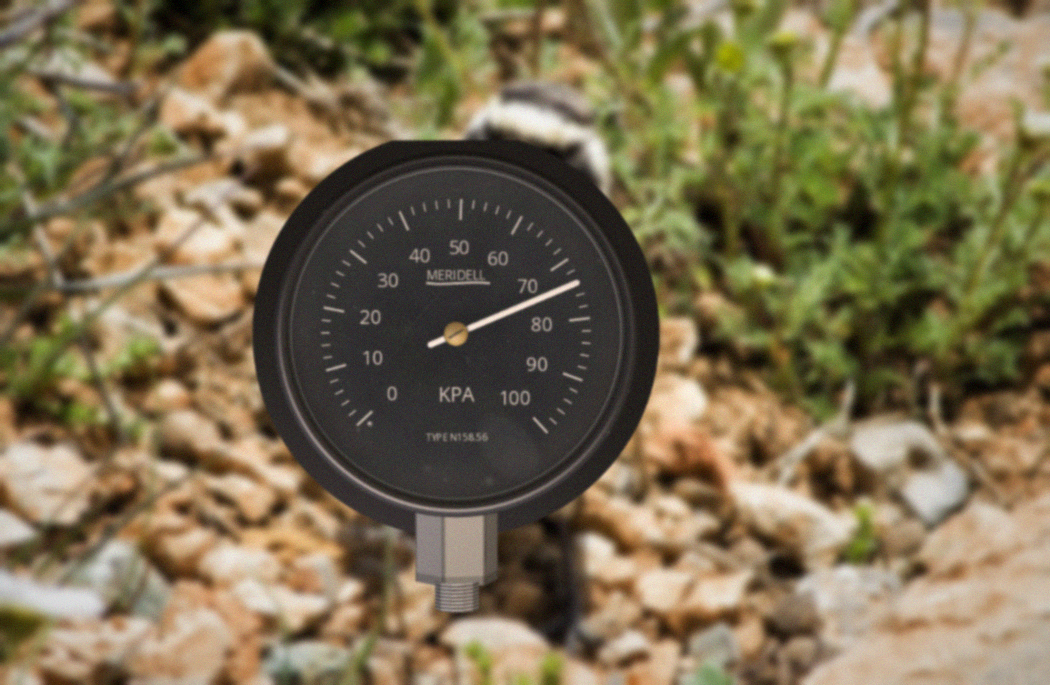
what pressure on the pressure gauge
74 kPa
